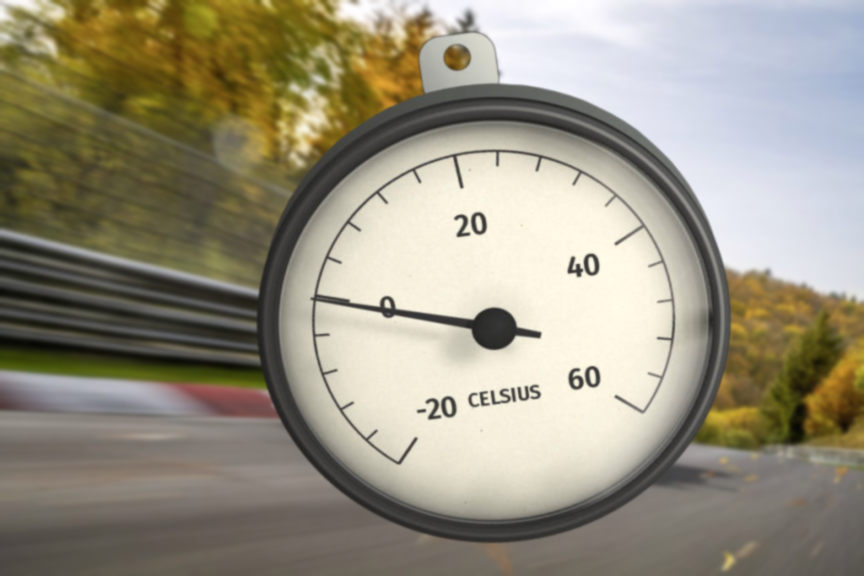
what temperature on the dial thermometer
0 °C
